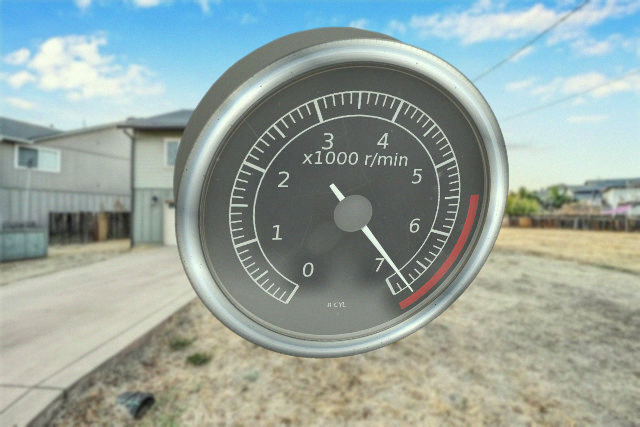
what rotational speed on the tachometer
6800 rpm
